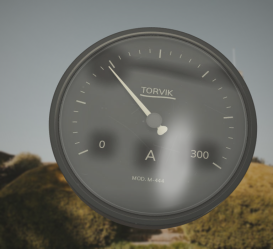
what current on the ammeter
95 A
